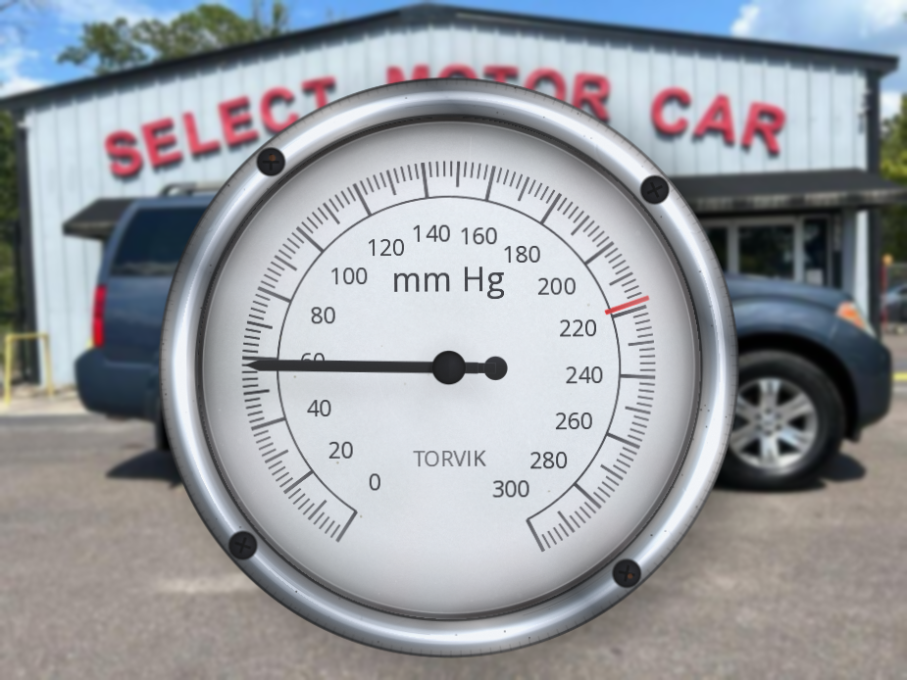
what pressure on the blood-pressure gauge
58 mmHg
